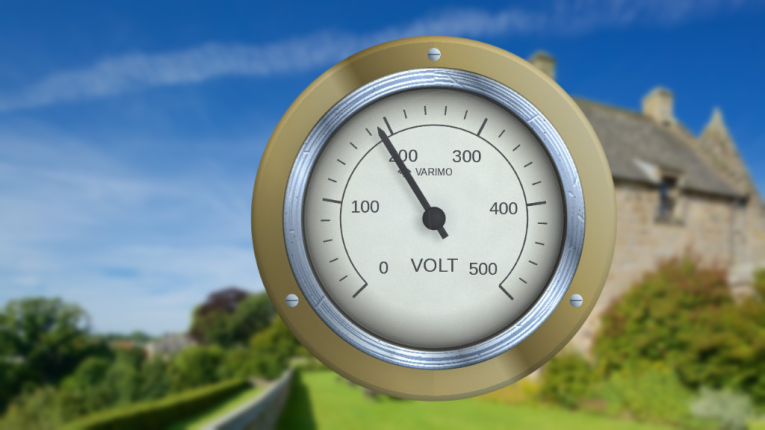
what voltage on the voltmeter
190 V
